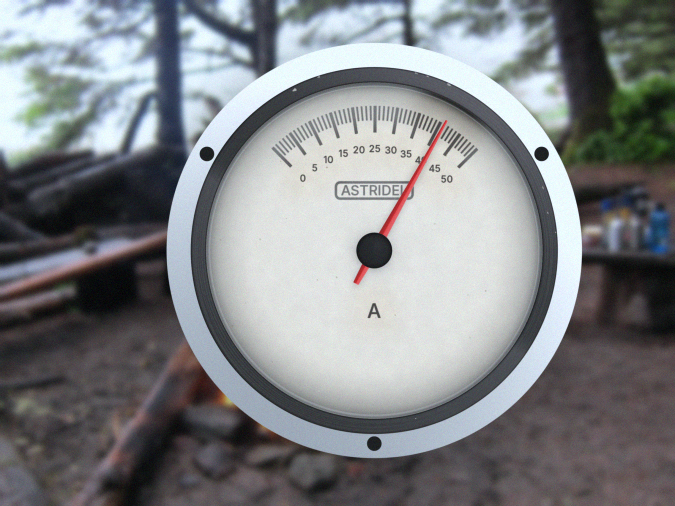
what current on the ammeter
41 A
